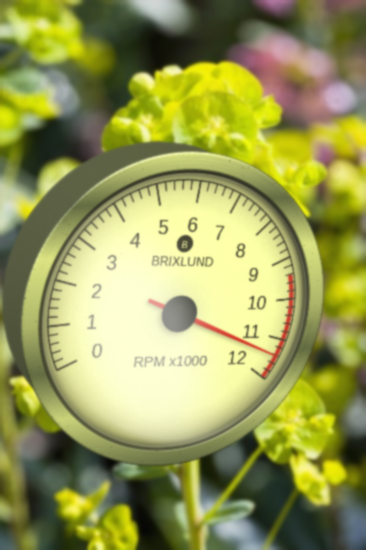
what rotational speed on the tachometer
11400 rpm
